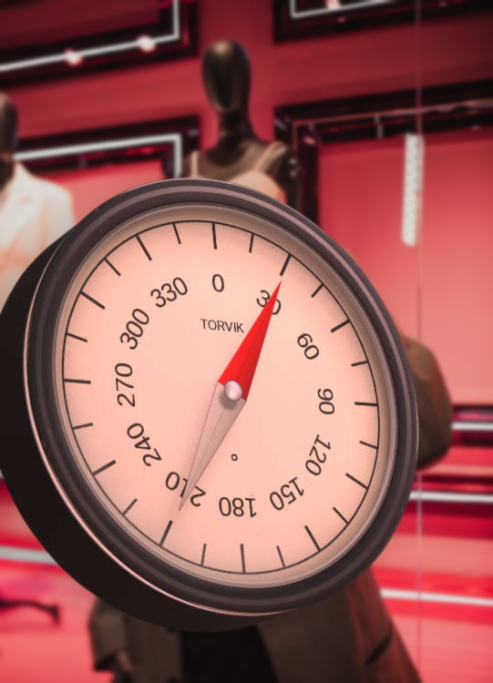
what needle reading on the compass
30 °
